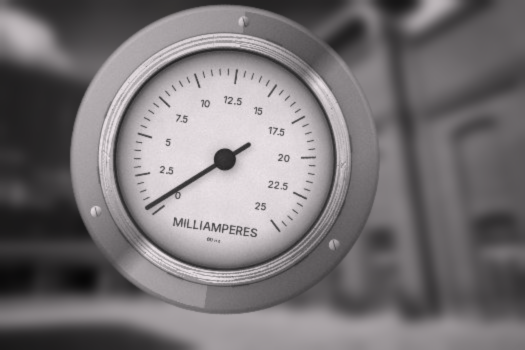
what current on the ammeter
0.5 mA
